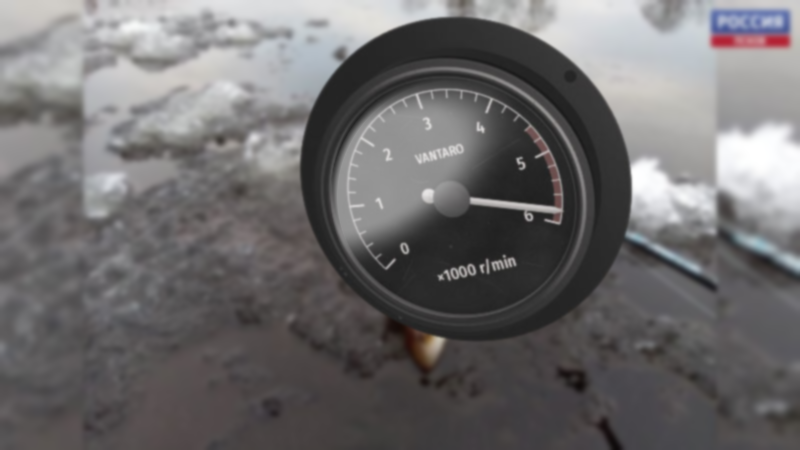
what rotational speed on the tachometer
5800 rpm
